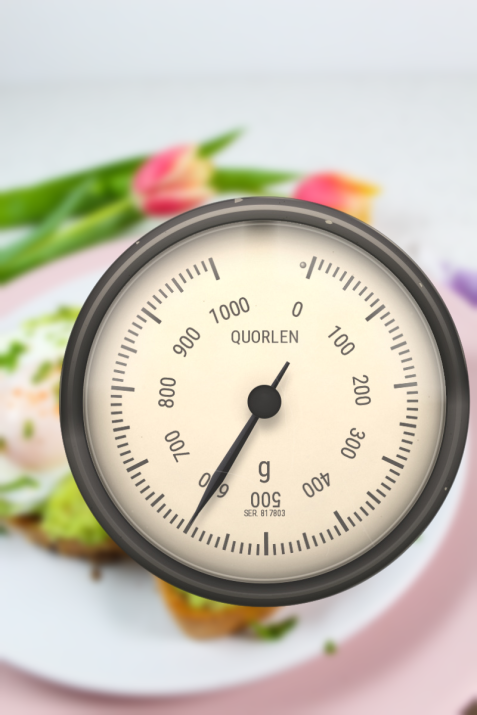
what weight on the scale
600 g
